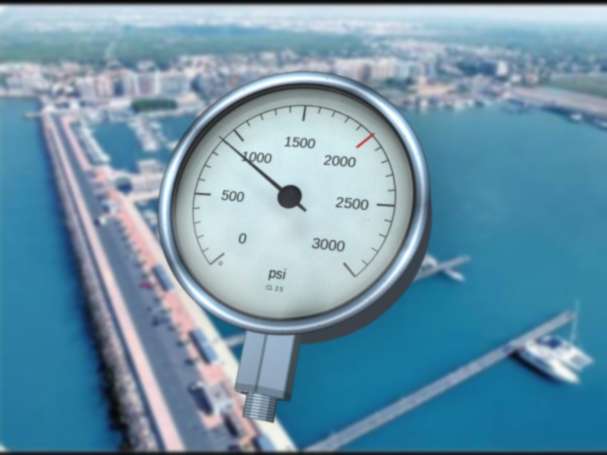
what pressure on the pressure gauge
900 psi
